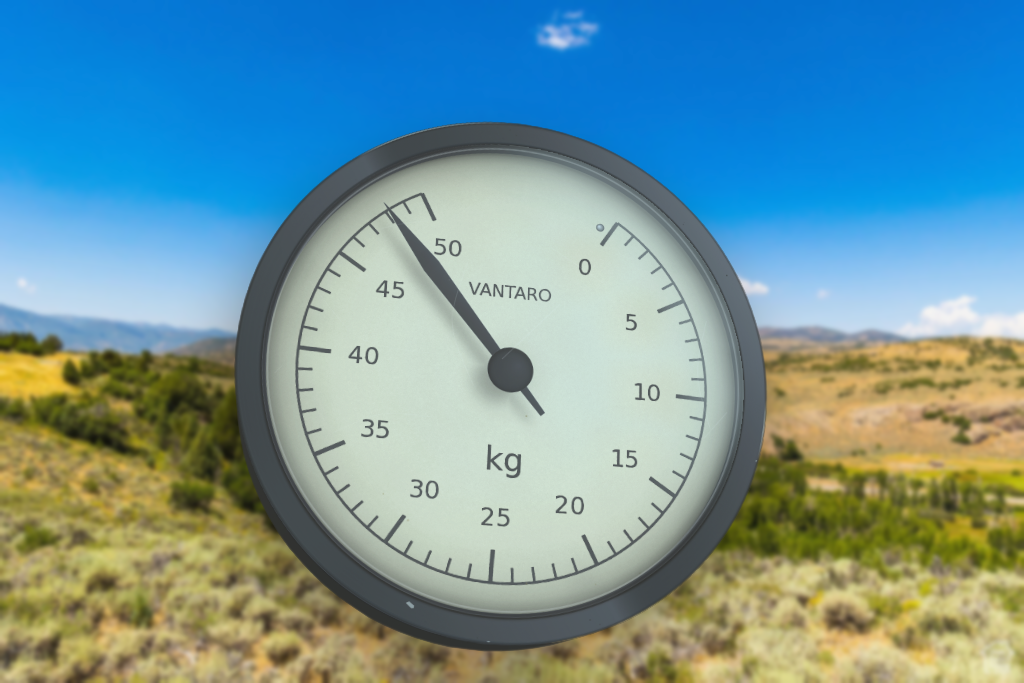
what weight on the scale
48 kg
